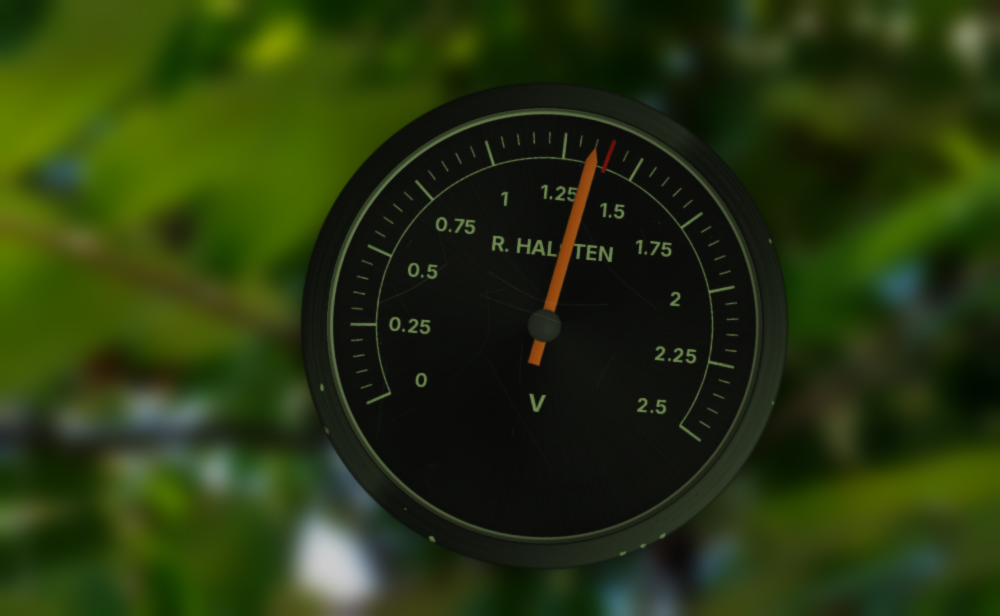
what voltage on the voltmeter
1.35 V
